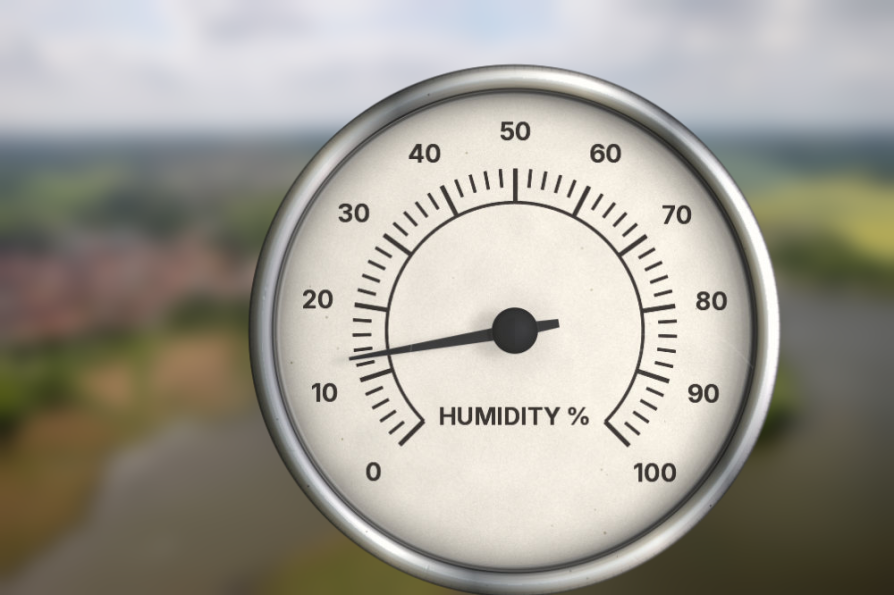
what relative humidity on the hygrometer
13 %
